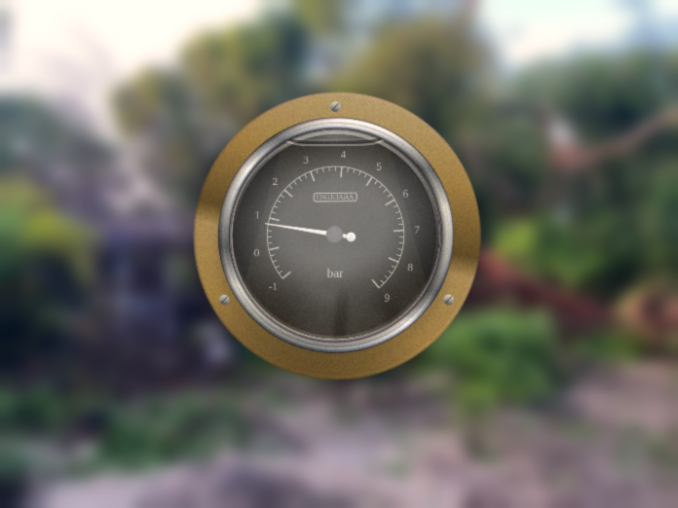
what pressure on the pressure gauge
0.8 bar
